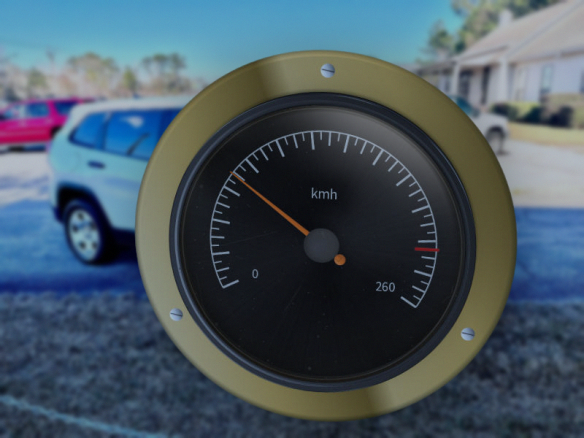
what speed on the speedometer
70 km/h
